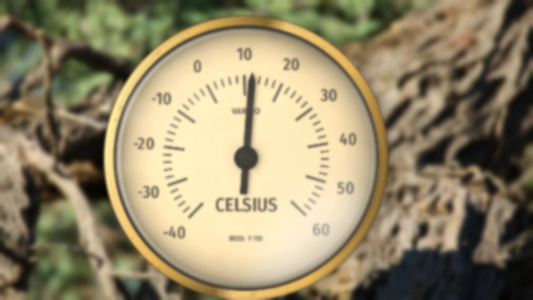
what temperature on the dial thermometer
12 °C
